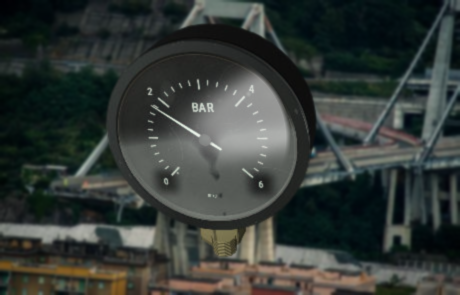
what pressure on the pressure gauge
1.8 bar
